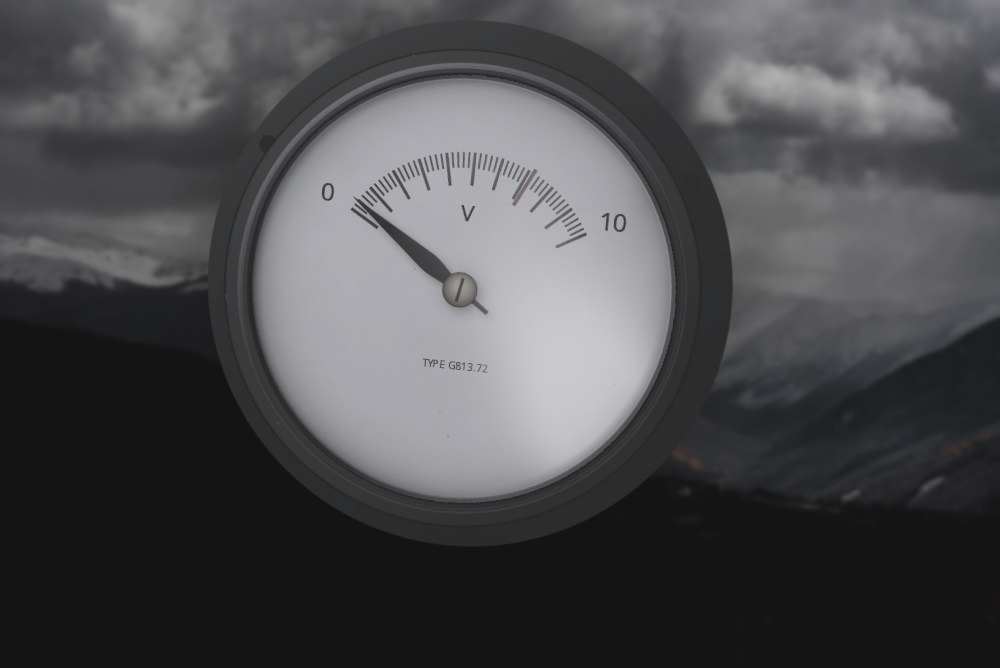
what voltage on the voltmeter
0.4 V
